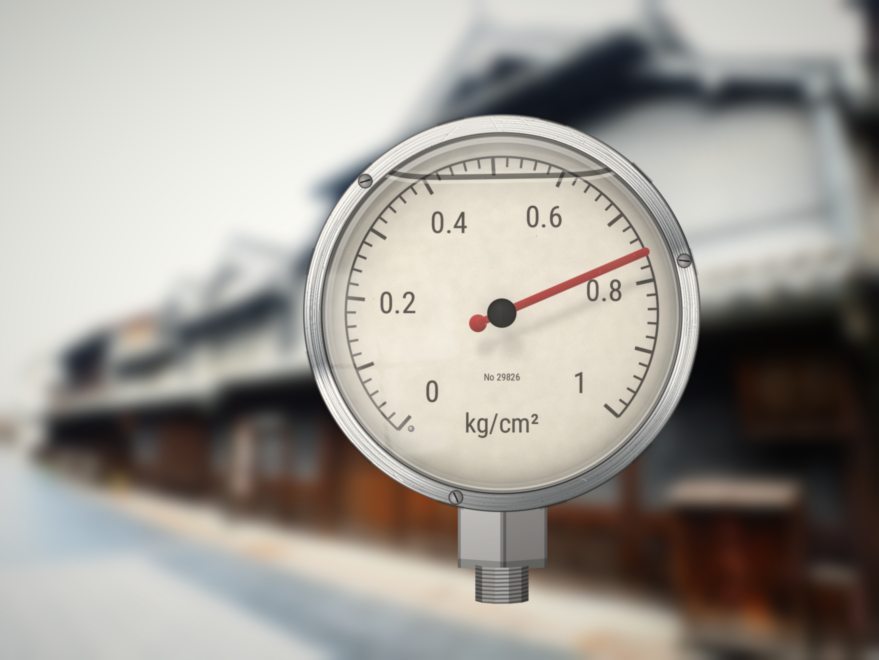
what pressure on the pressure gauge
0.76 kg/cm²
